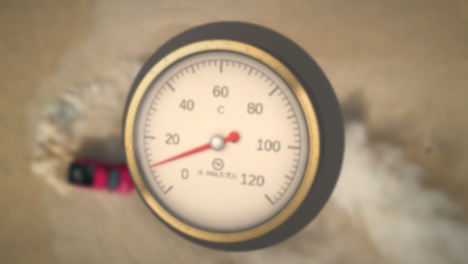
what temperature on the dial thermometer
10 °C
